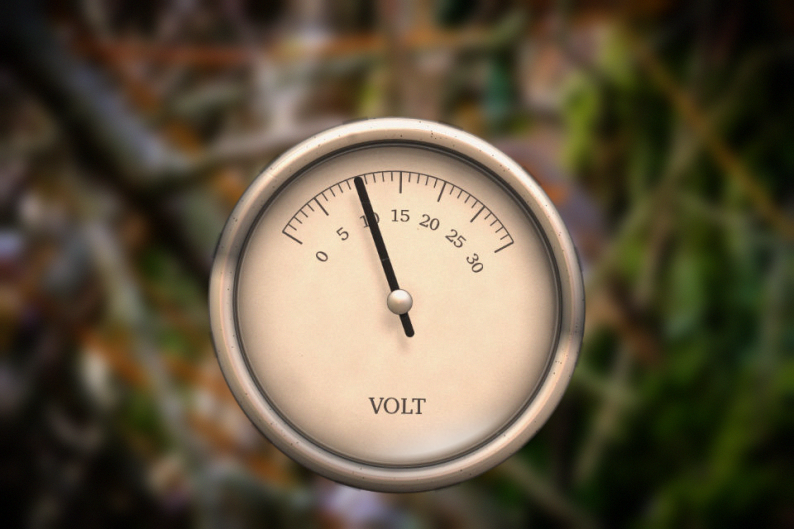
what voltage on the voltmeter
10 V
